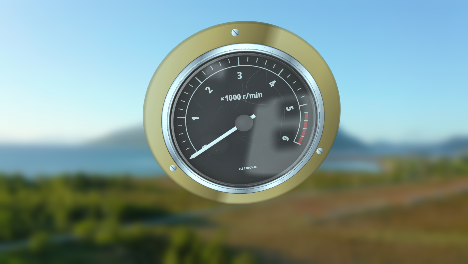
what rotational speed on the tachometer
0 rpm
